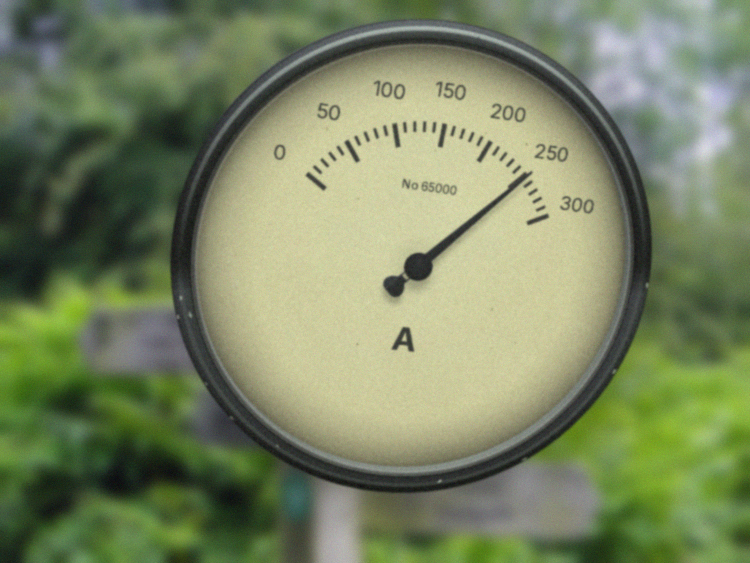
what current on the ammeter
250 A
